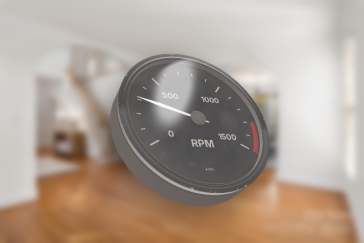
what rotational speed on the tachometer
300 rpm
